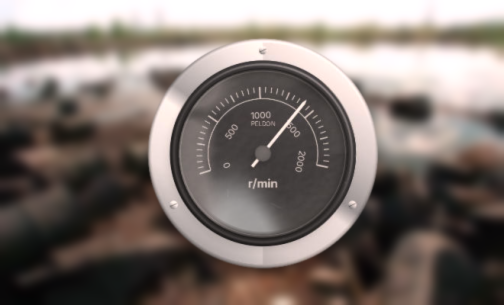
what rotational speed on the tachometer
1400 rpm
